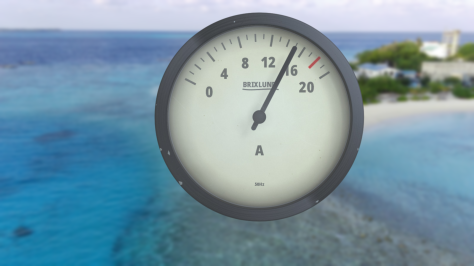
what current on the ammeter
15 A
